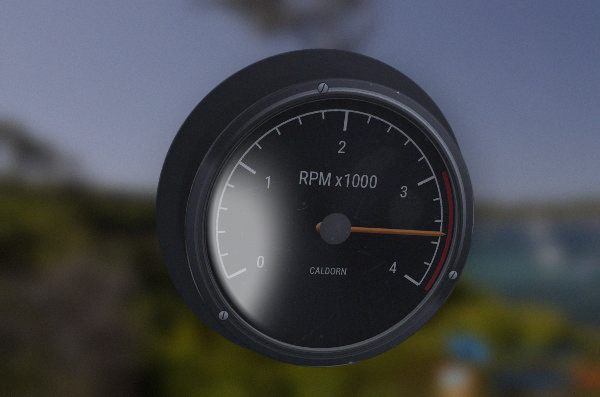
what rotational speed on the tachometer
3500 rpm
